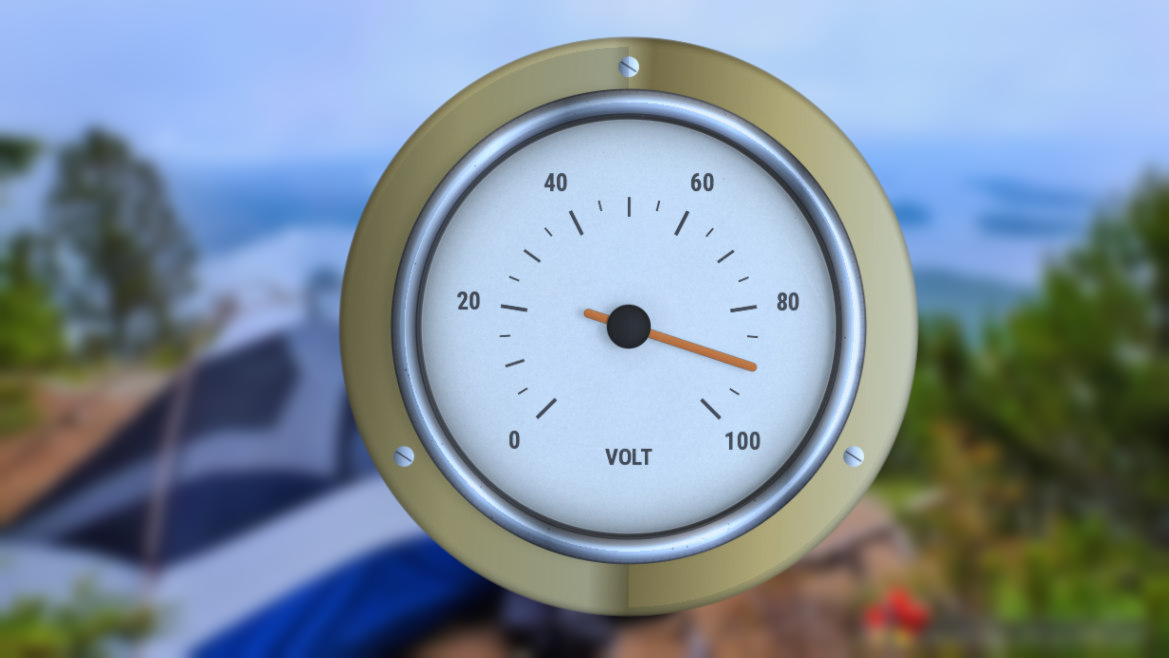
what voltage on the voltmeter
90 V
